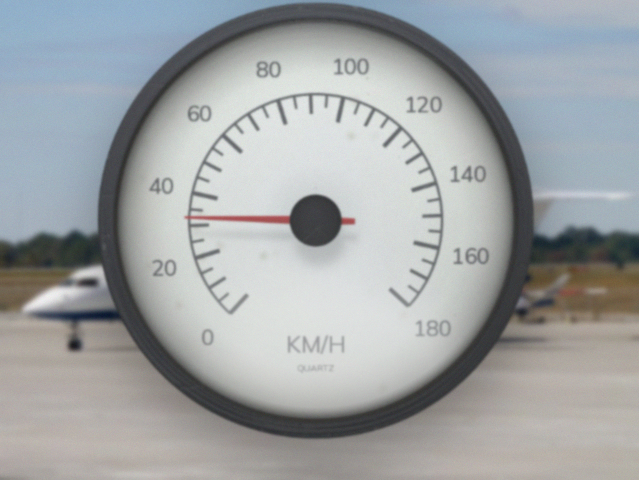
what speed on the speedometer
32.5 km/h
